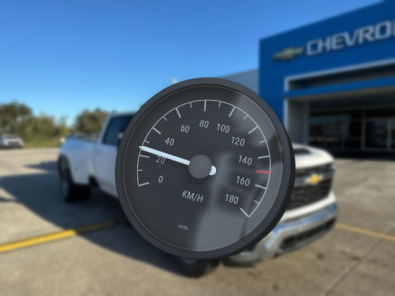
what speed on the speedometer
25 km/h
